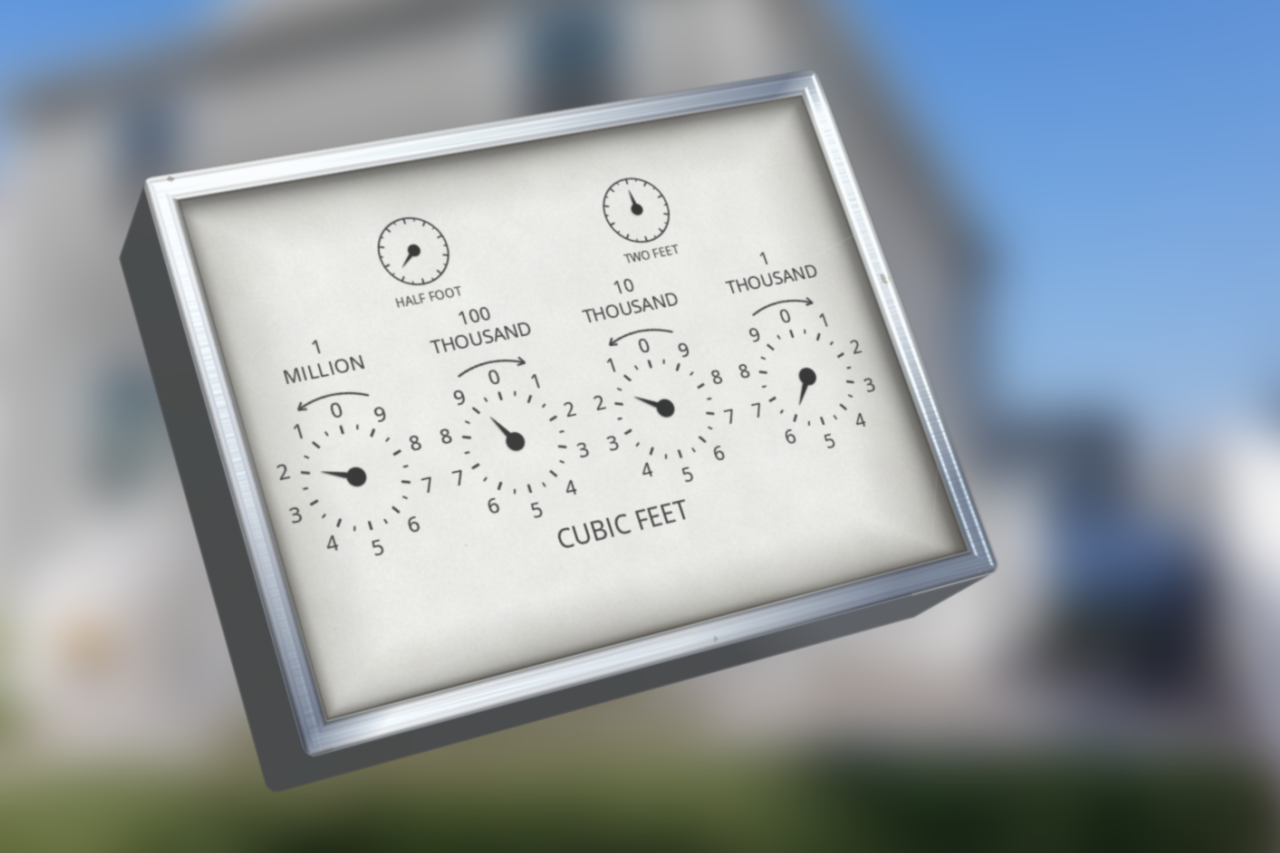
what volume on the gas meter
191600 ft³
